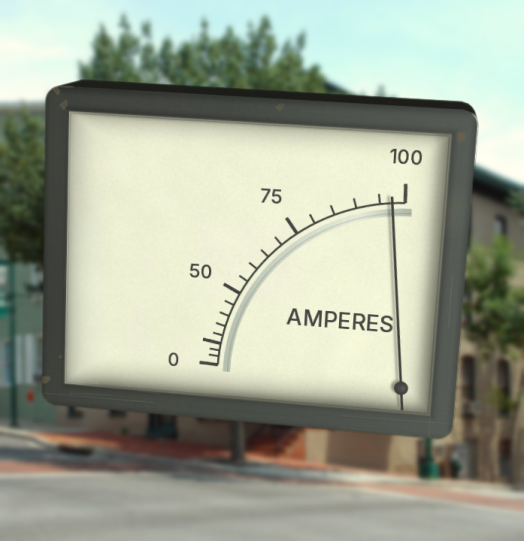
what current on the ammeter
97.5 A
